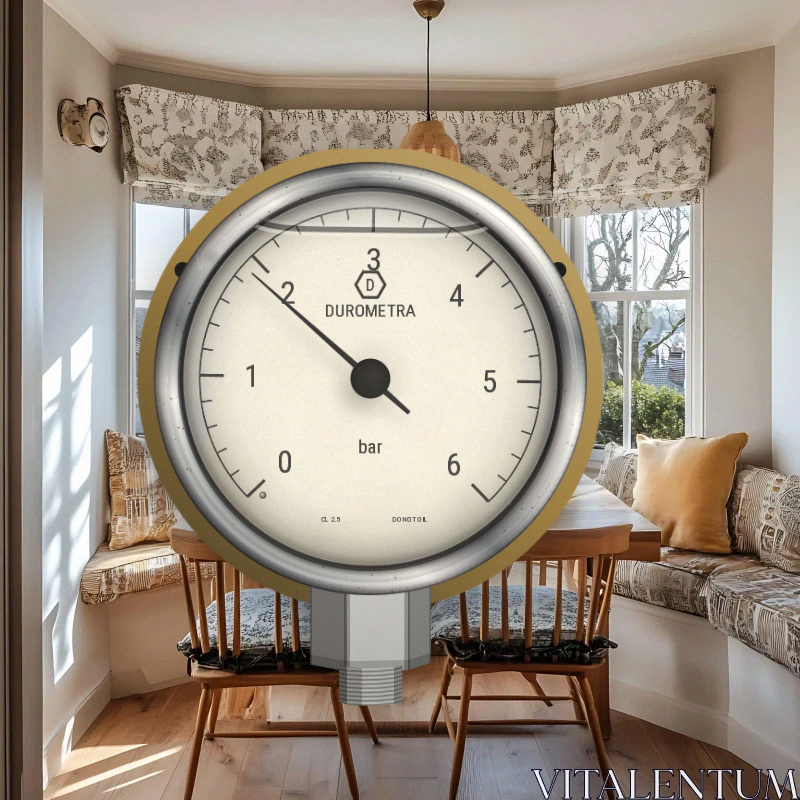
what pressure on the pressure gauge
1.9 bar
